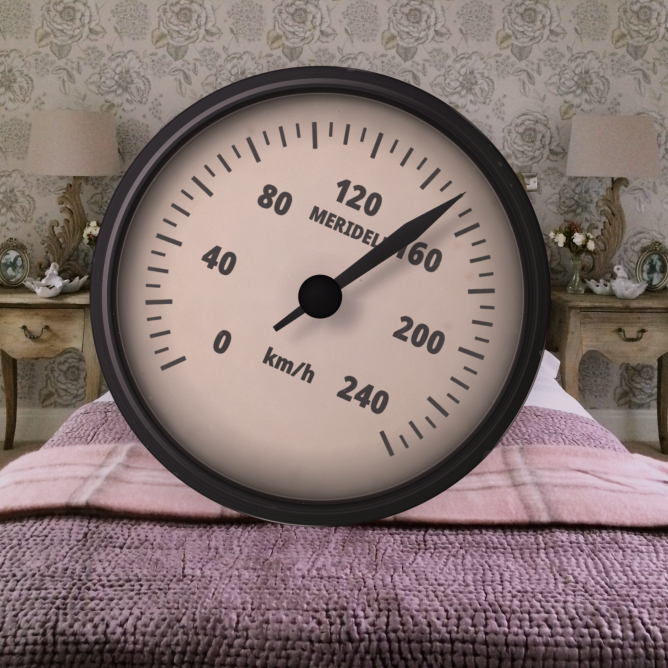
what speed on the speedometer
150 km/h
